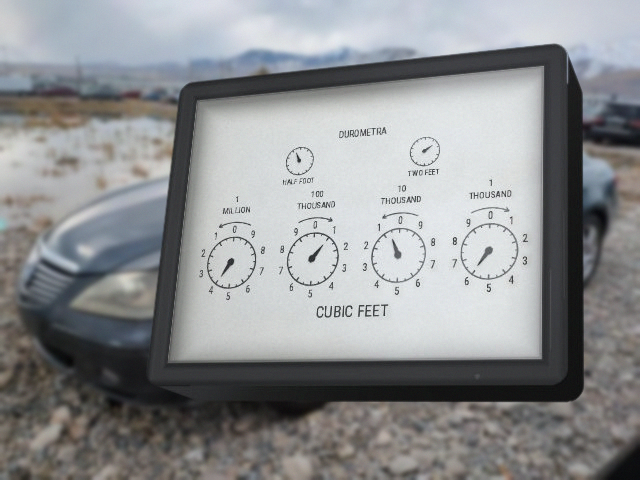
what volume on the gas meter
410600 ft³
